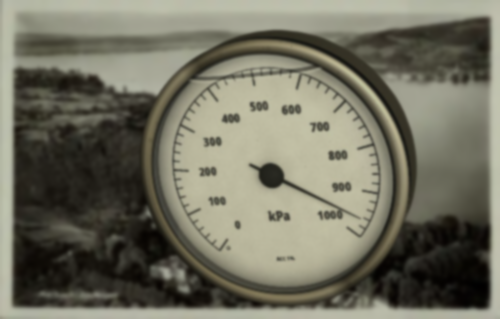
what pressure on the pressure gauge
960 kPa
